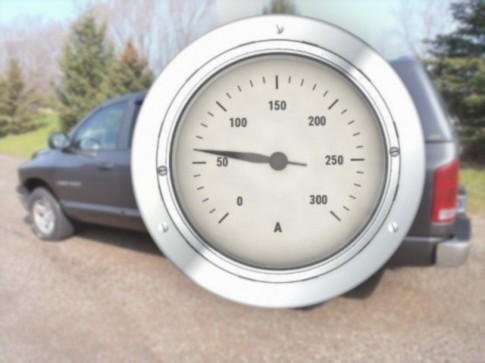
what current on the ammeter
60 A
